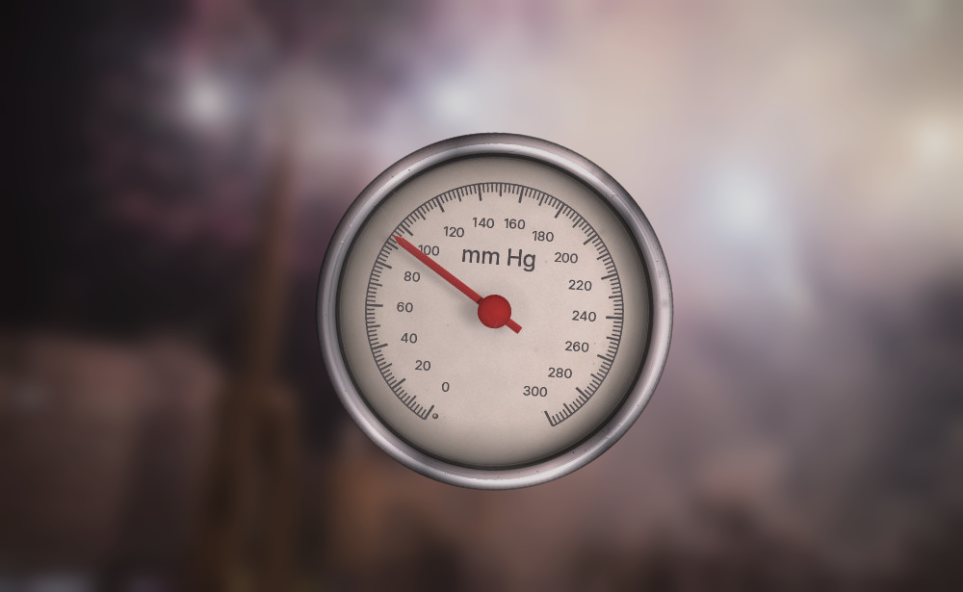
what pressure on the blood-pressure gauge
94 mmHg
